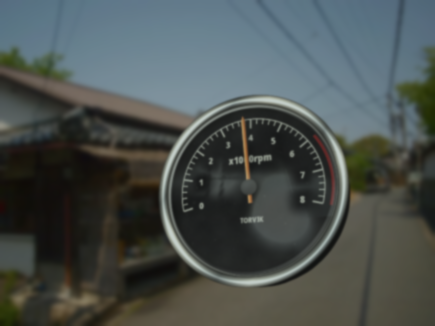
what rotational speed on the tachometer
3800 rpm
